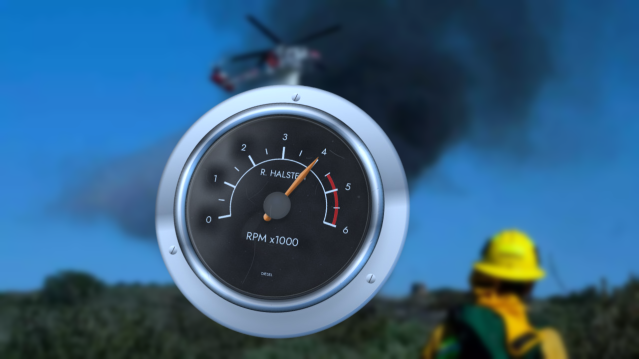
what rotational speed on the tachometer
4000 rpm
